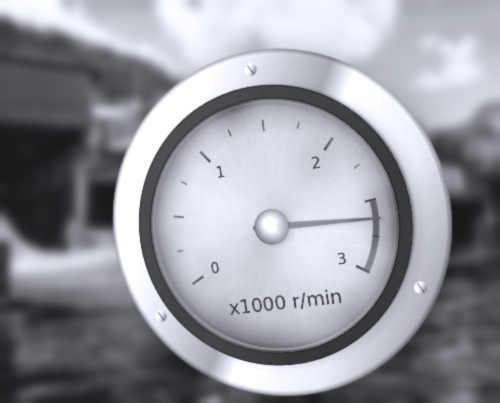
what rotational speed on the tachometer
2625 rpm
